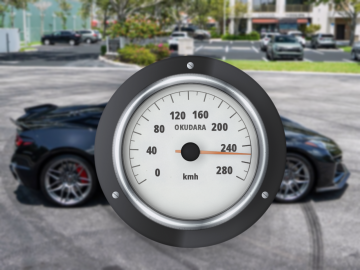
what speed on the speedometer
250 km/h
